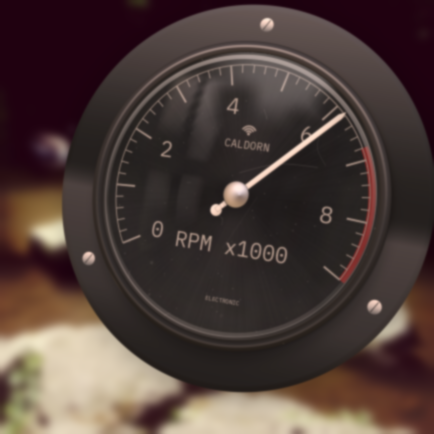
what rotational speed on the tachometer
6200 rpm
